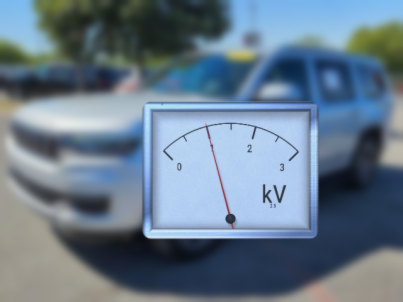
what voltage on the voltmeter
1 kV
